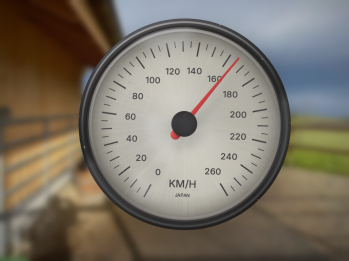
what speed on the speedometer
165 km/h
